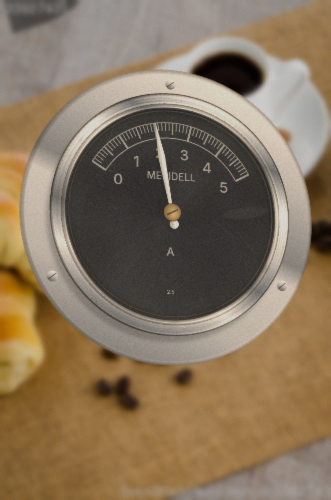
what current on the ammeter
2 A
